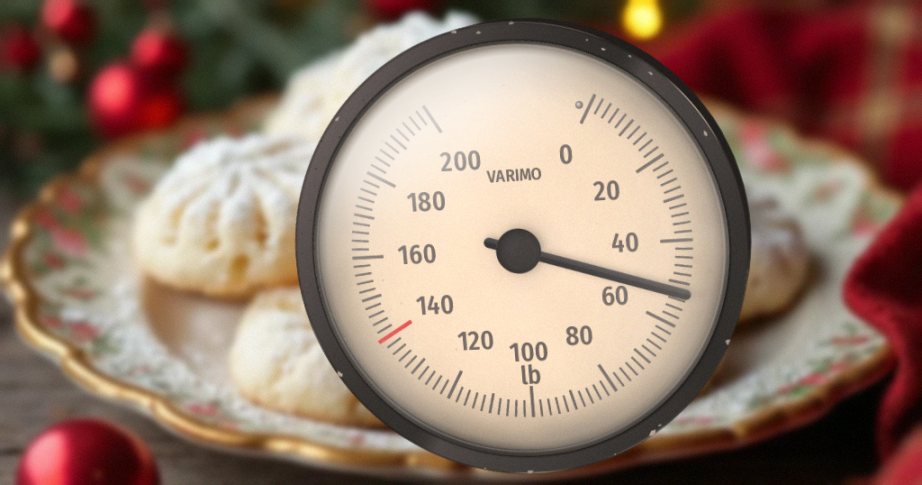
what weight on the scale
52 lb
